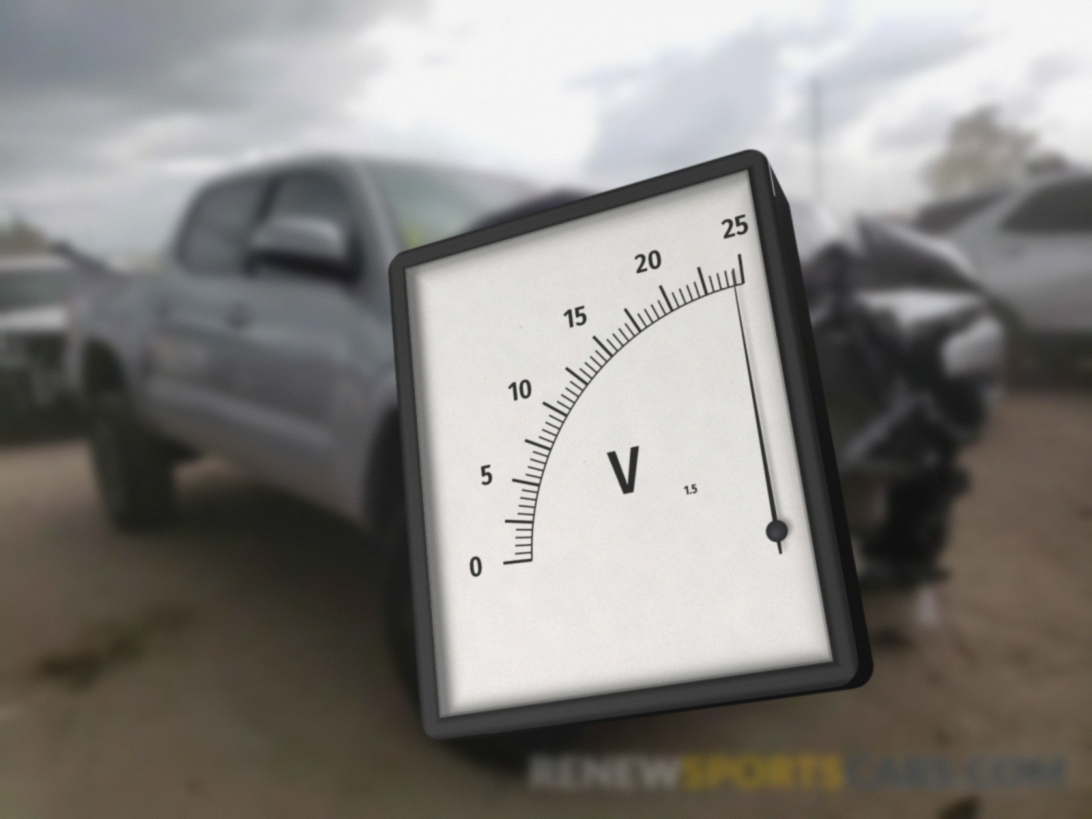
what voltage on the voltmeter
24.5 V
